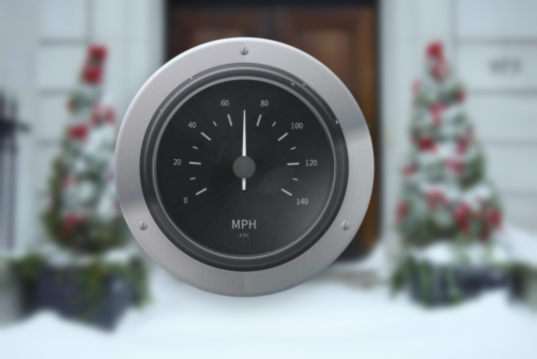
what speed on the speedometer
70 mph
